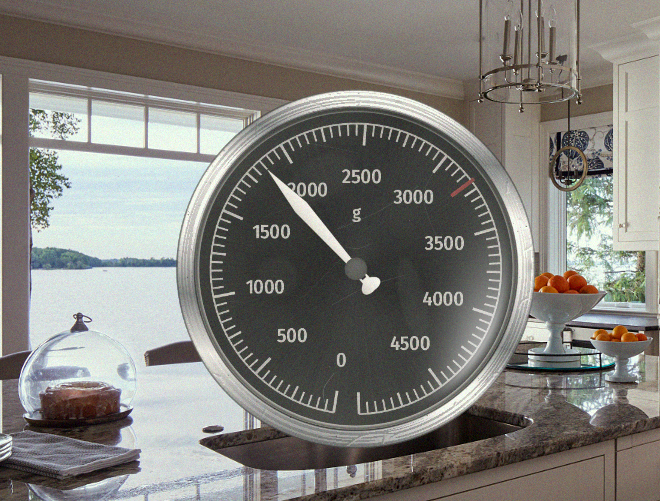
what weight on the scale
1850 g
